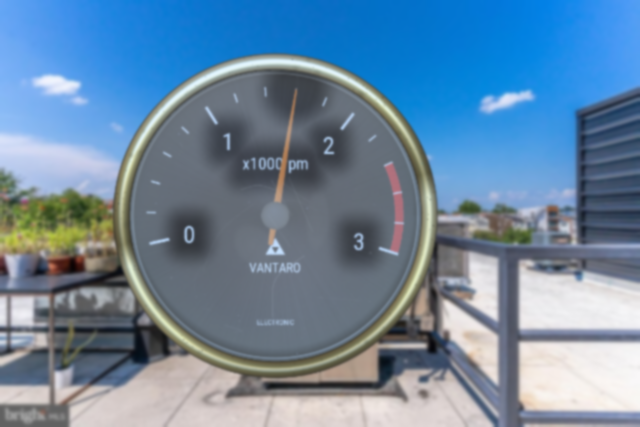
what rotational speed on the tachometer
1600 rpm
